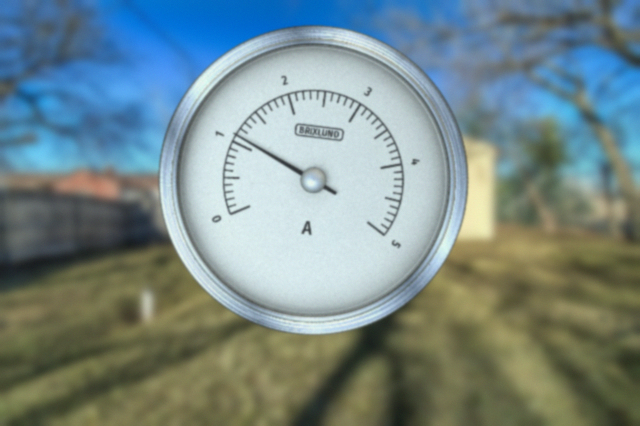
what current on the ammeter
1.1 A
